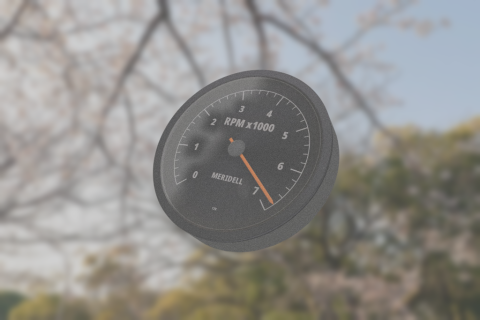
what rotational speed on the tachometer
6800 rpm
